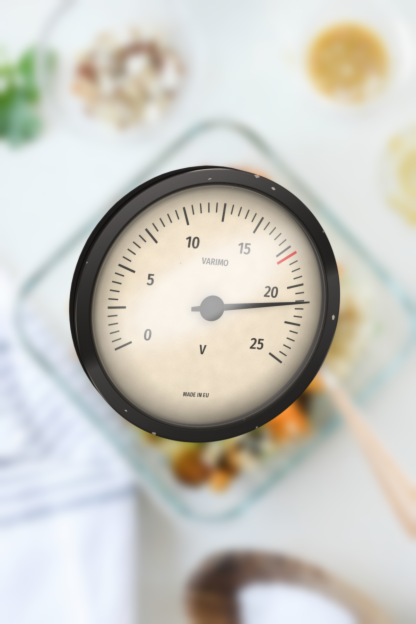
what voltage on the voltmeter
21 V
